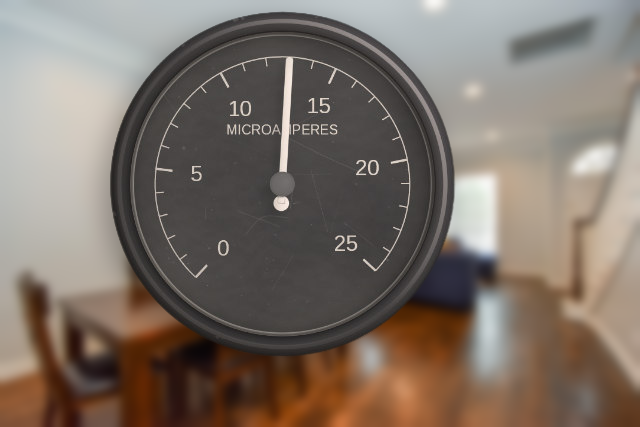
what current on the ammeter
13 µA
